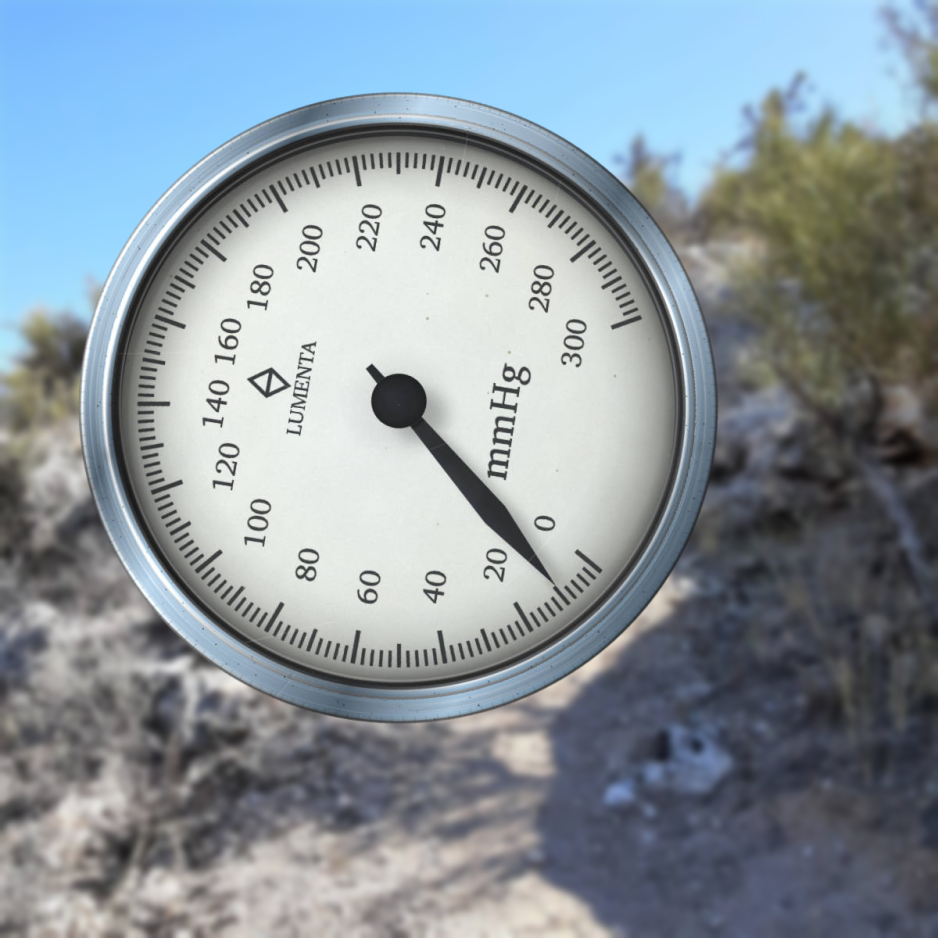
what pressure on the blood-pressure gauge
10 mmHg
